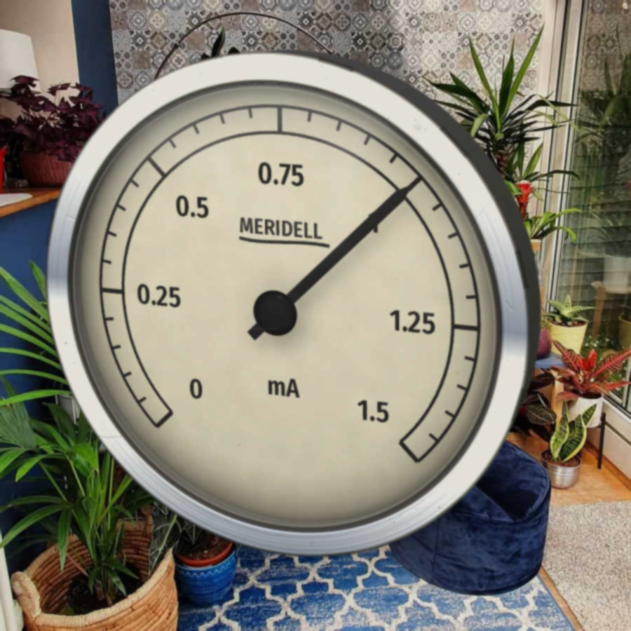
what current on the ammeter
1 mA
